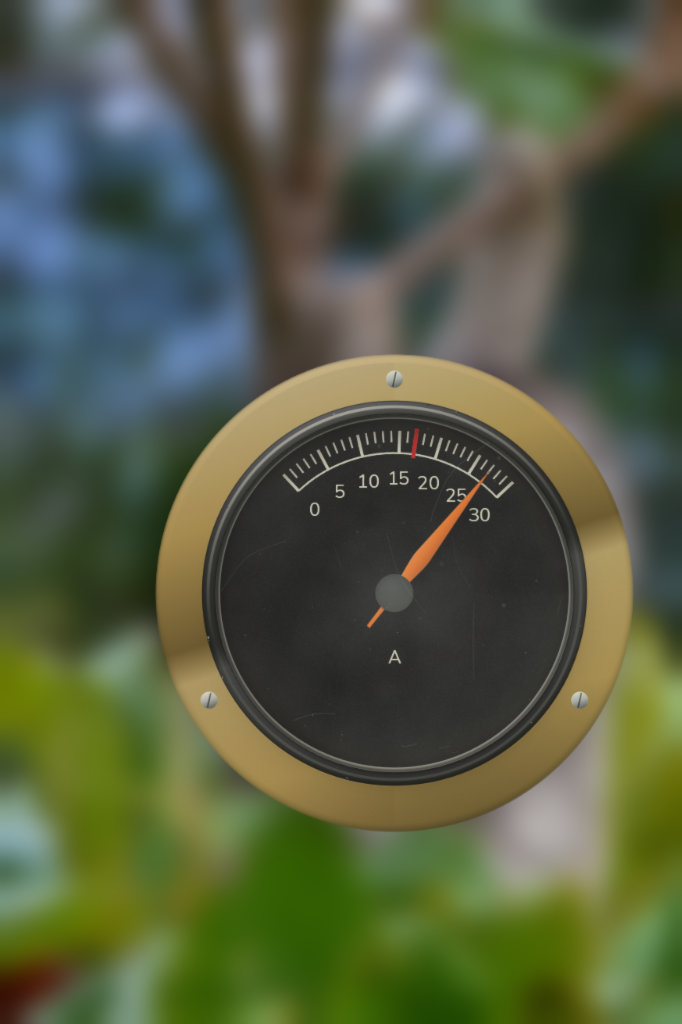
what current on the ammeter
27 A
